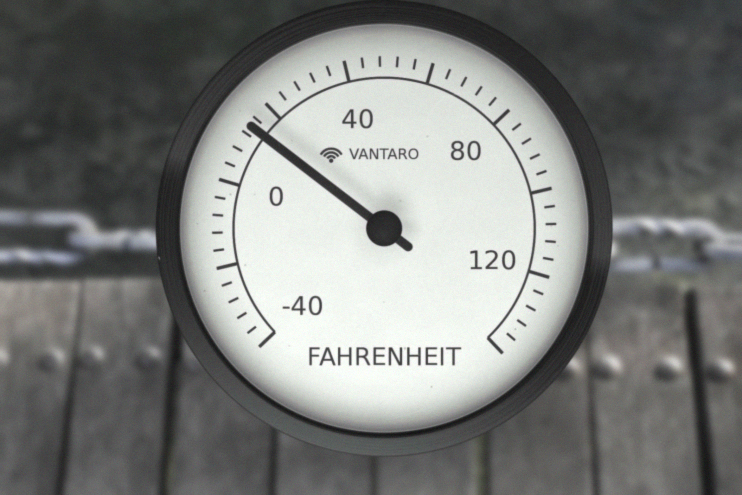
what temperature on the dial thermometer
14 °F
